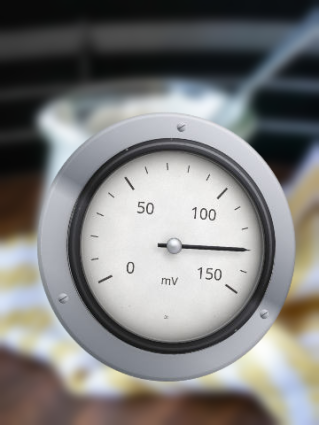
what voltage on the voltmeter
130 mV
